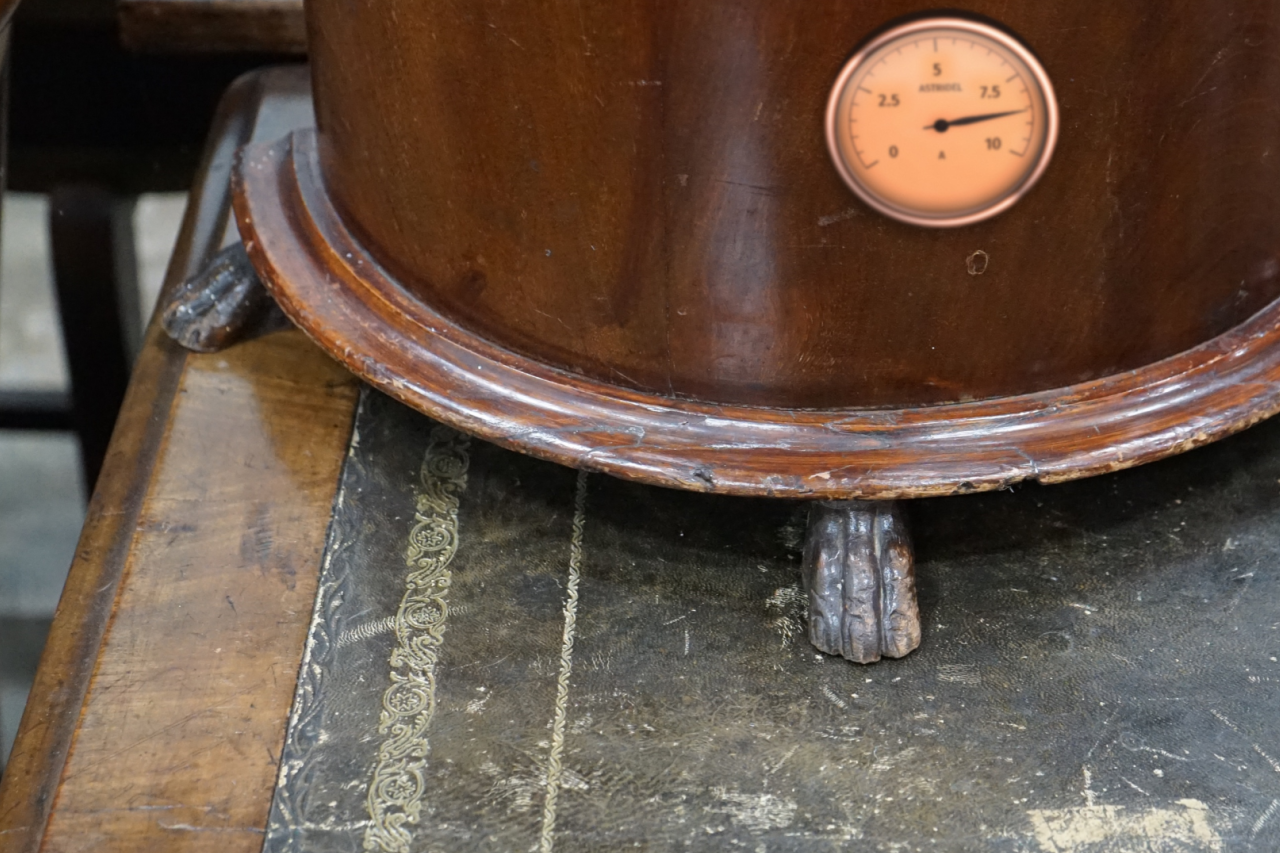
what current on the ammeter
8.5 A
